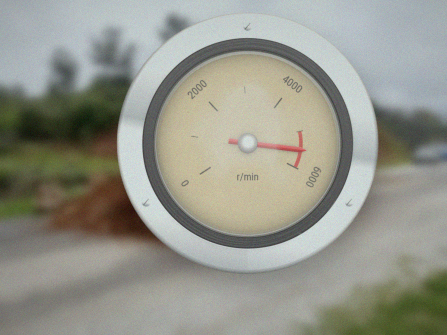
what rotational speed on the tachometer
5500 rpm
